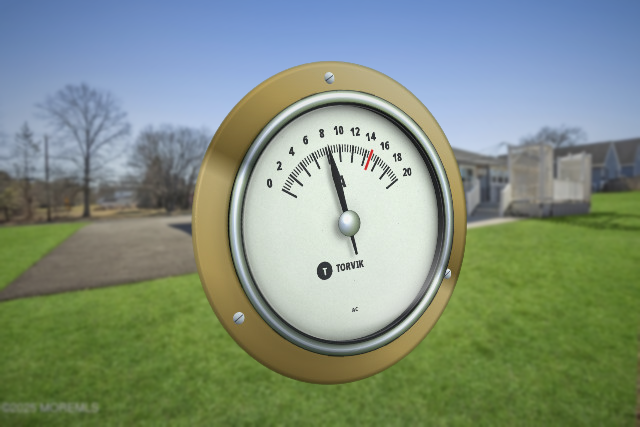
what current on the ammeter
8 A
